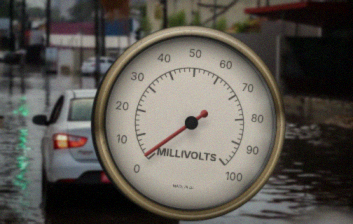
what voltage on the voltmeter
2 mV
